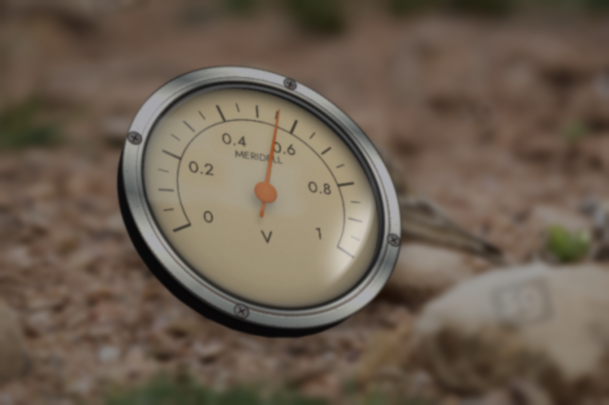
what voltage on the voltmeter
0.55 V
